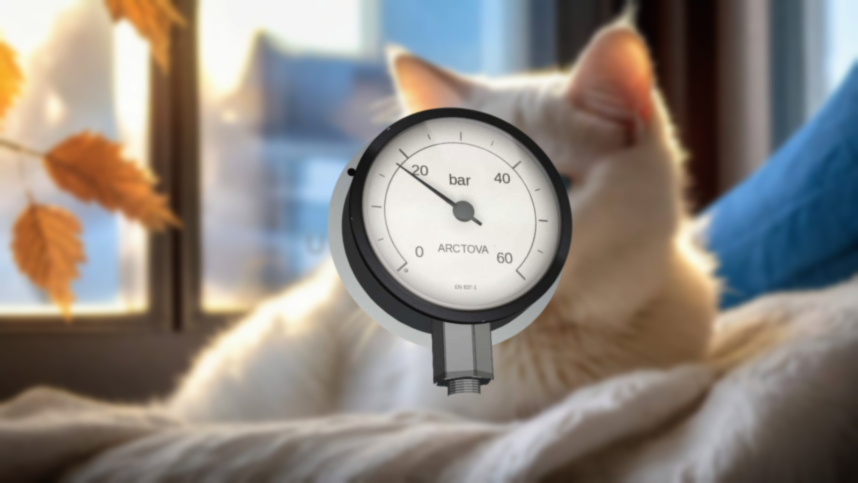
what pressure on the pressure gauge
17.5 bar
